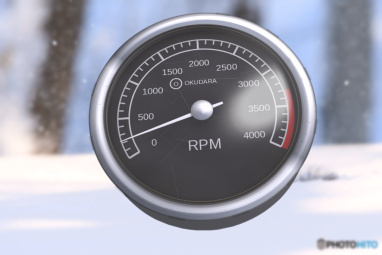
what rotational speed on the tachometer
200 rpm
